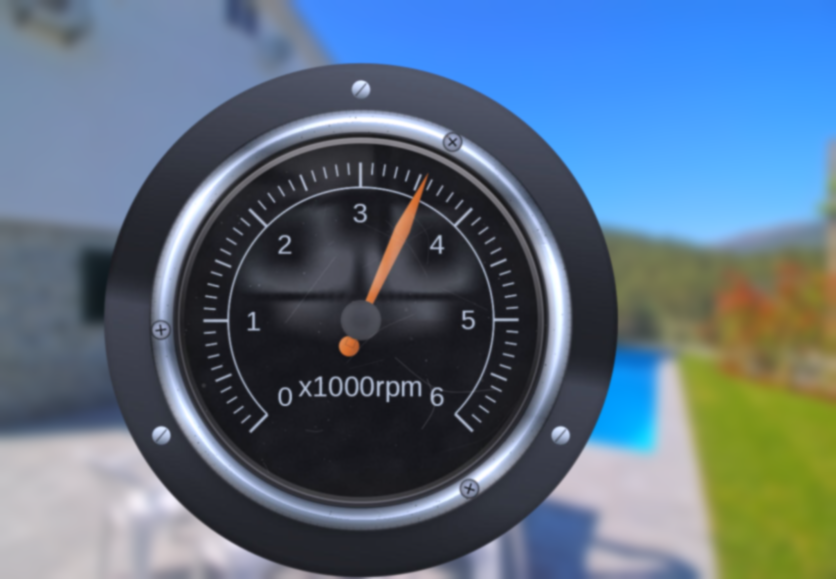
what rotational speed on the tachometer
3550 rpm
